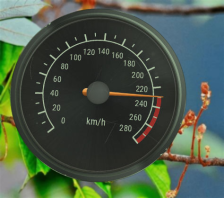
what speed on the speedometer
230 km/h
